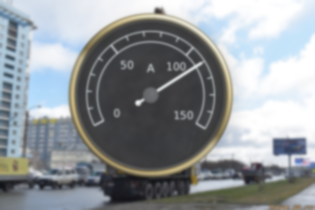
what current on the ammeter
110 A
